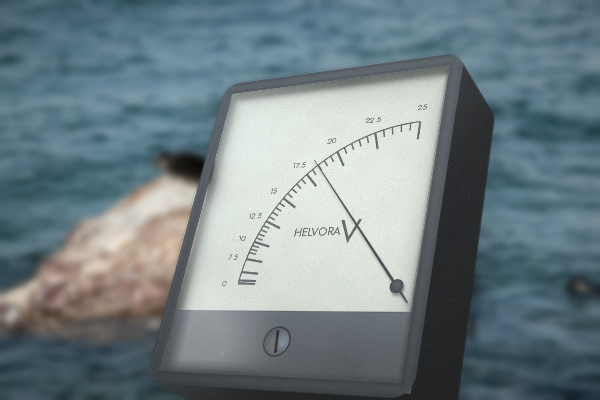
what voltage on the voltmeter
18.5 V
